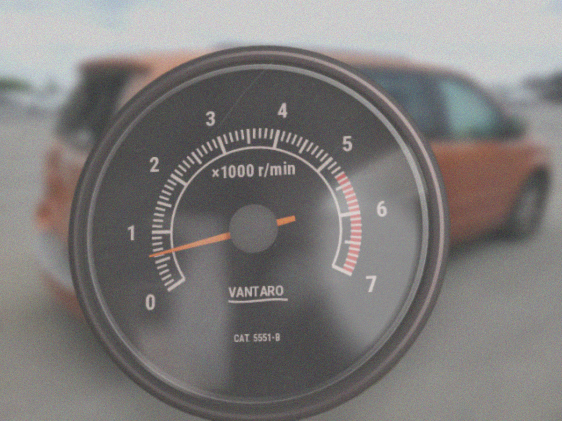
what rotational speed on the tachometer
600 rpm
